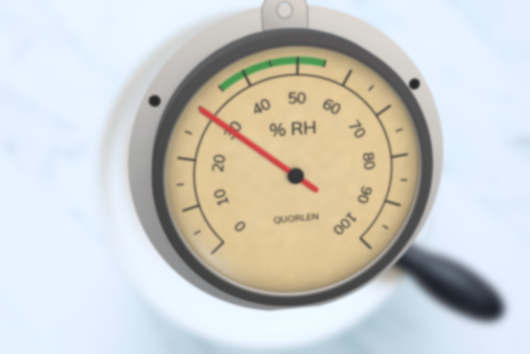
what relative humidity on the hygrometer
30 %
